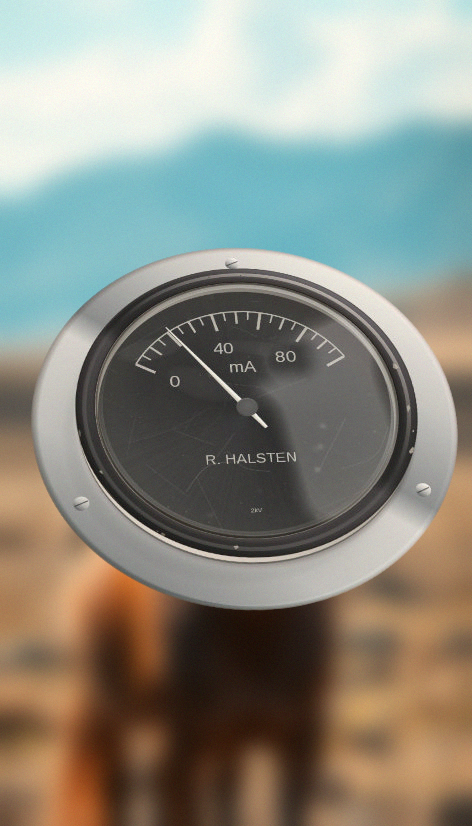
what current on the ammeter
20 mA
